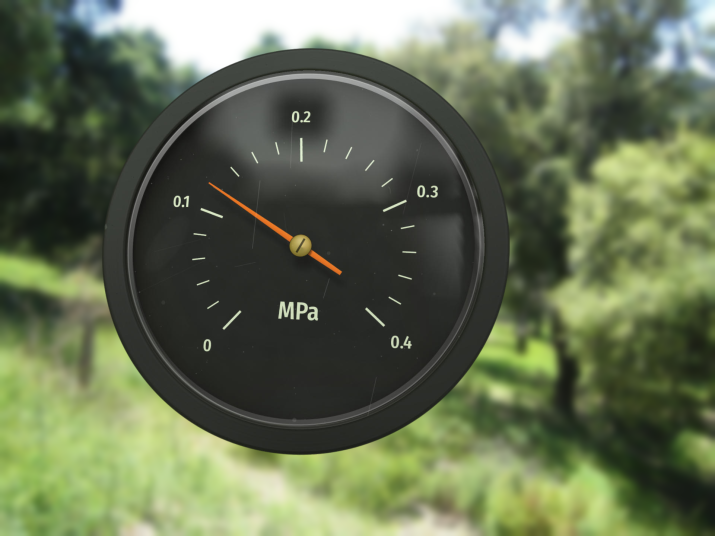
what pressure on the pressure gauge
0.12 MPa
